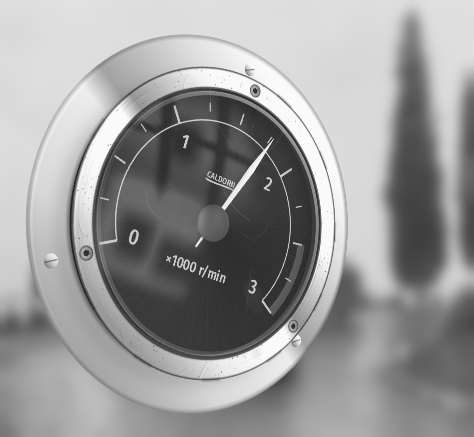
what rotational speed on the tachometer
1750 rpm
